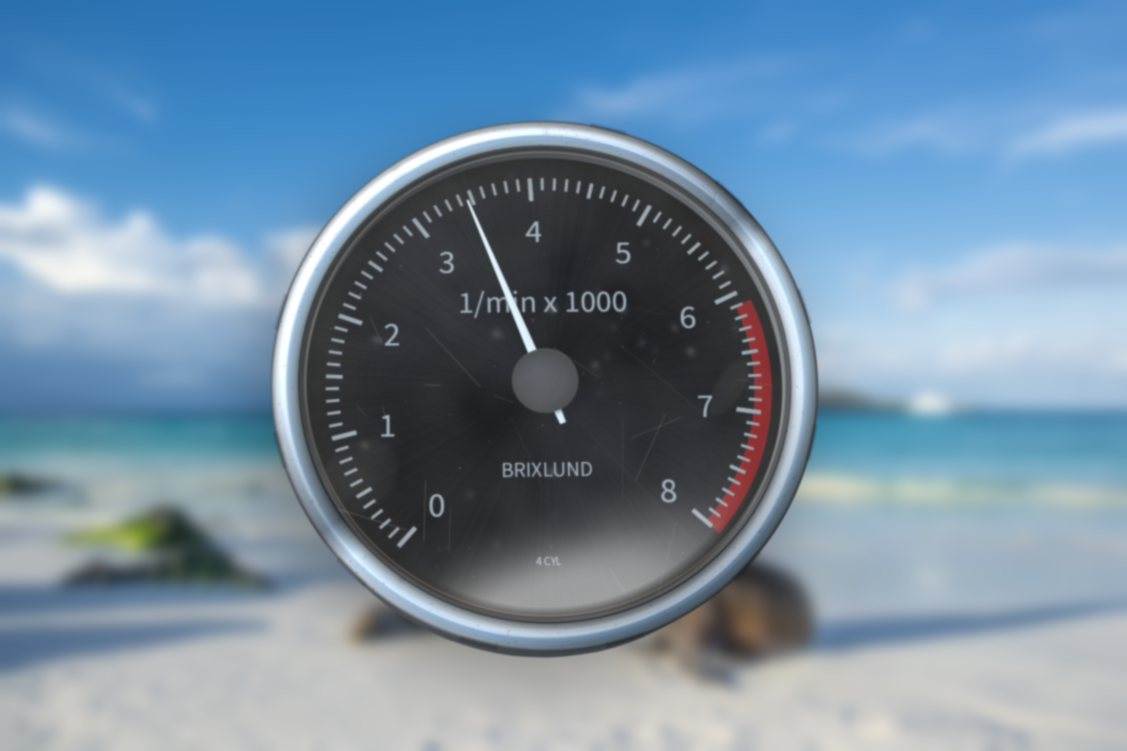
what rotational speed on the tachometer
3450 rpm
